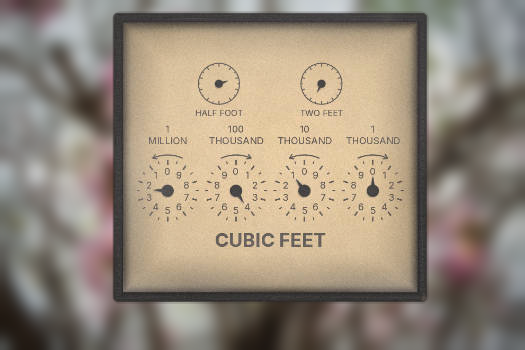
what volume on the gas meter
241000 ft³
